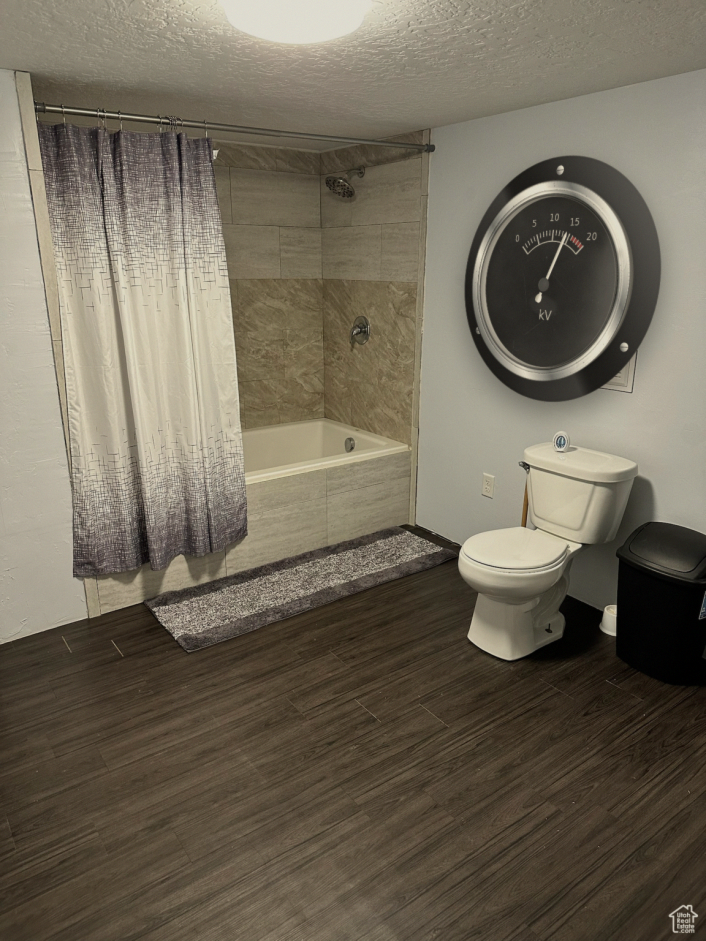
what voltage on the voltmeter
15 kV
